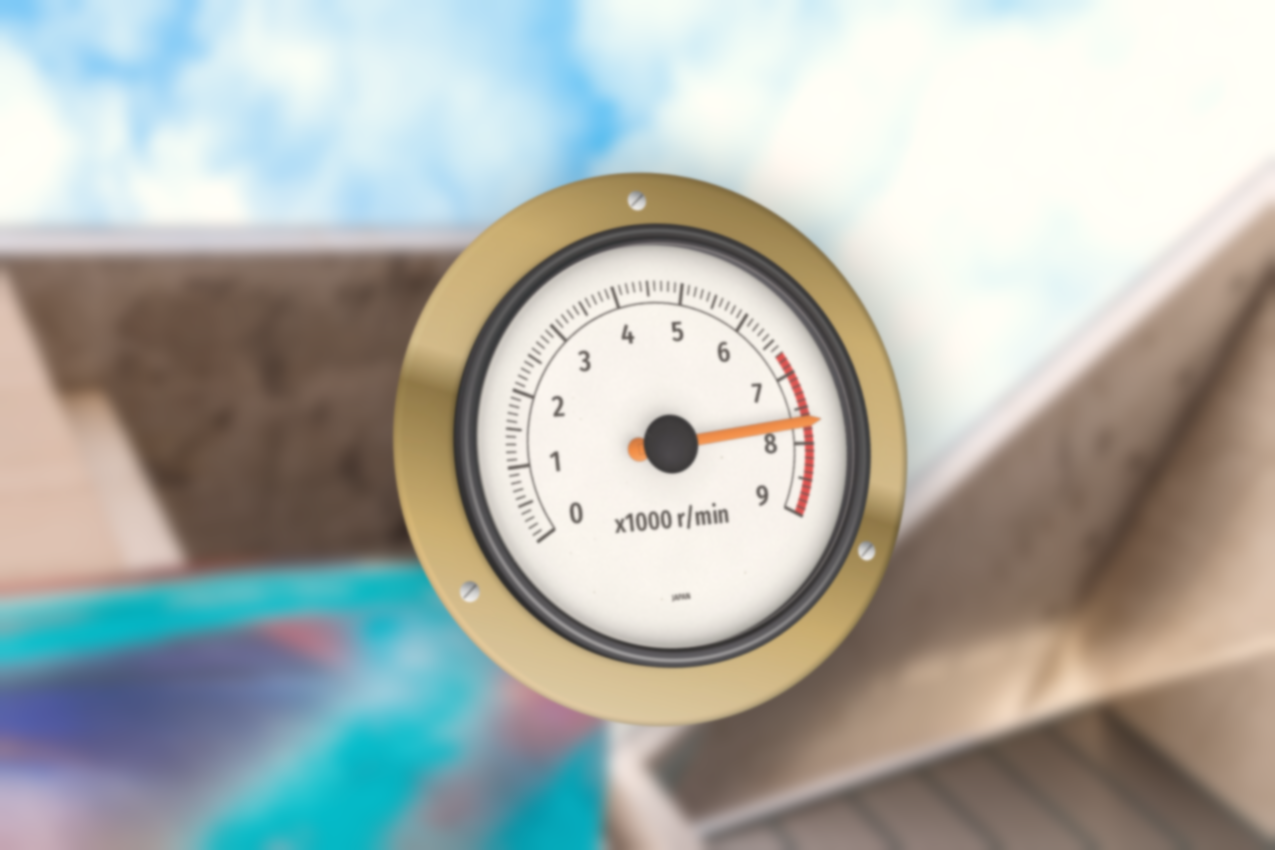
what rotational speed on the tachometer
7700 rpm
